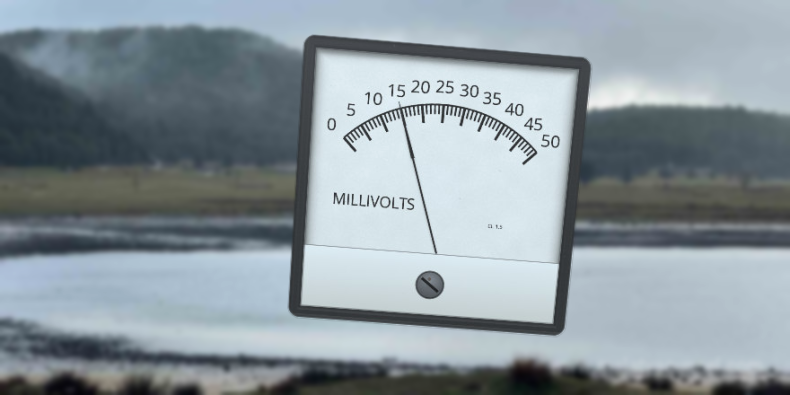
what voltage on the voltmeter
15 mV
